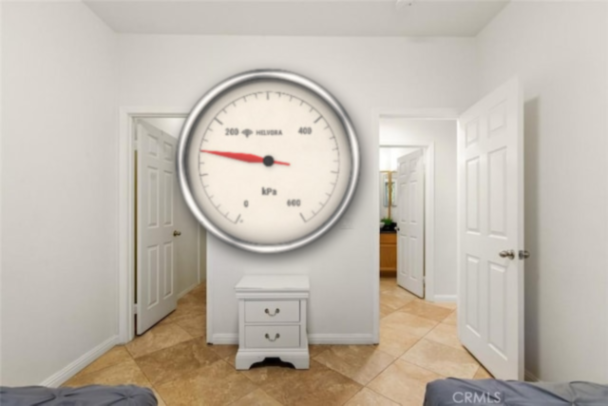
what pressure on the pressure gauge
140 kPa
